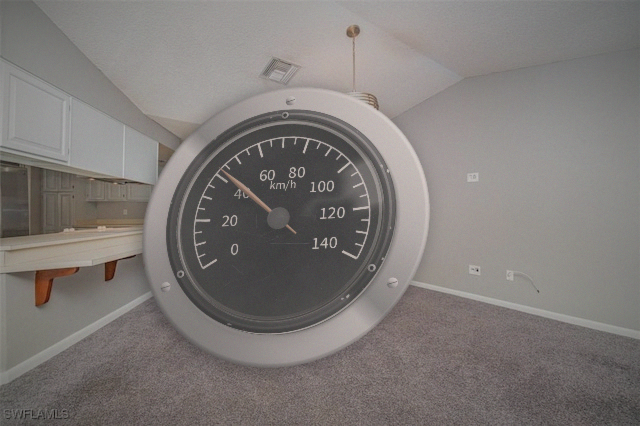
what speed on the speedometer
42.5 km/h
